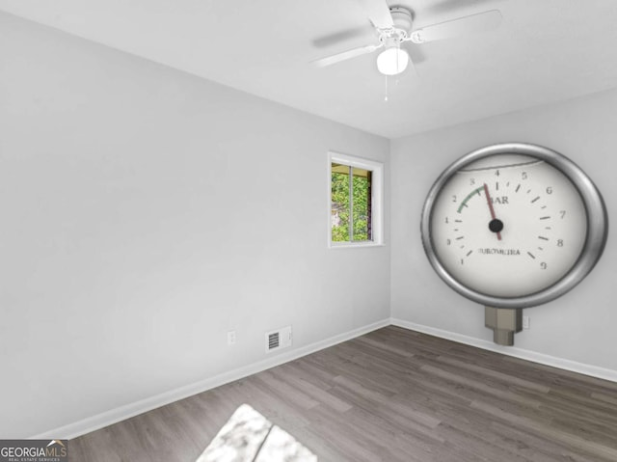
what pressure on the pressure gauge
3.5 bar
